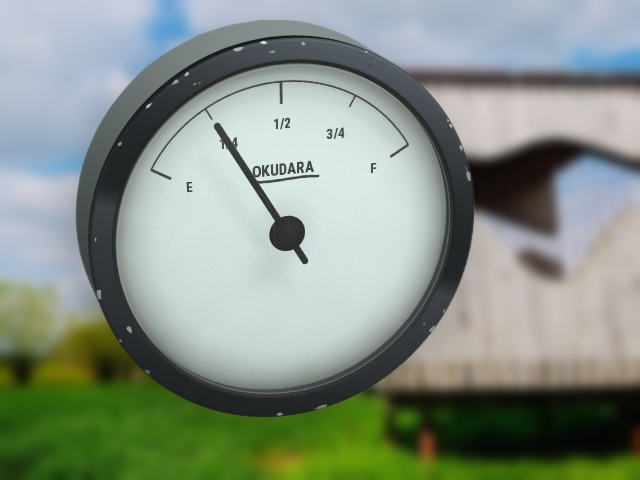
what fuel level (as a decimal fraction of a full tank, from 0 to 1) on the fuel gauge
0.25
